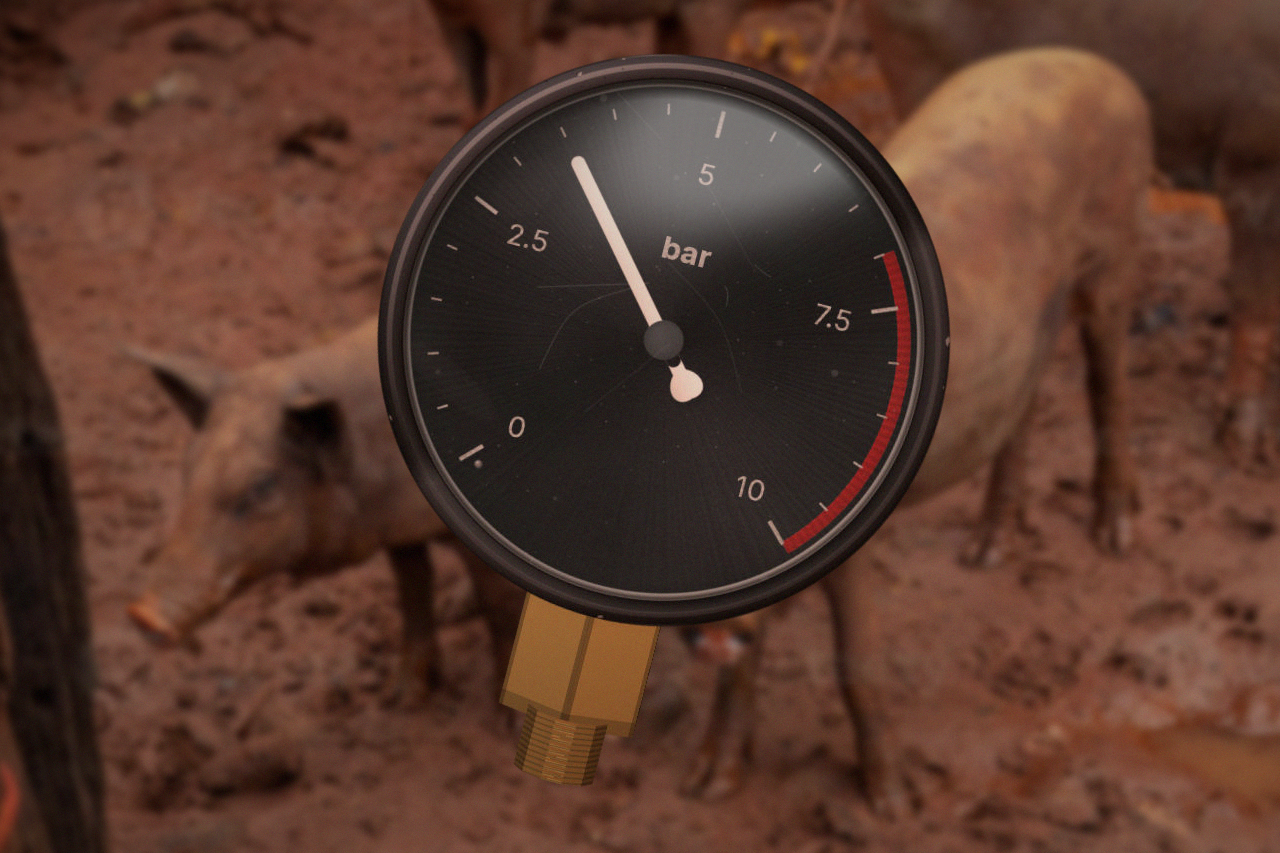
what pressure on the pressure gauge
3.5 bar
